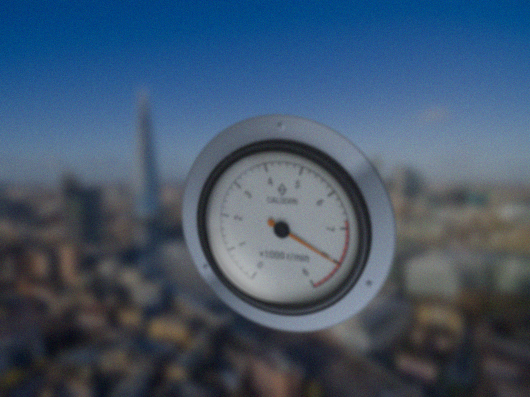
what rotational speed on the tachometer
8000 rpm
